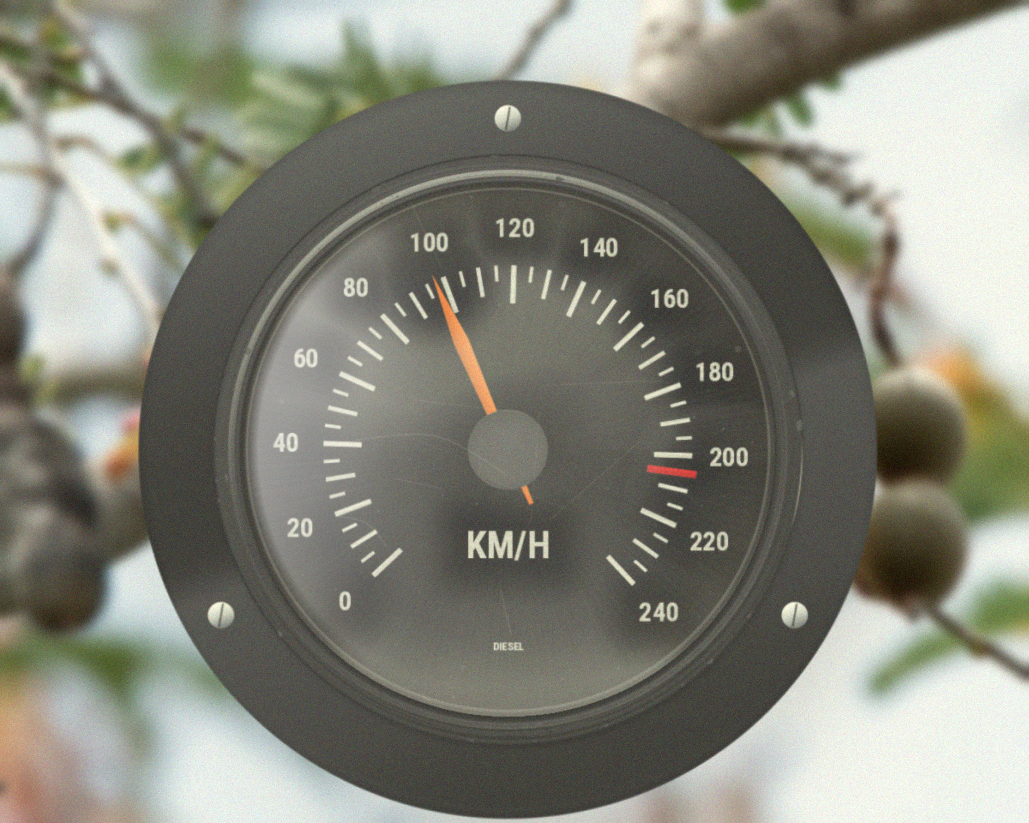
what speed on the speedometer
97.5 km/h
